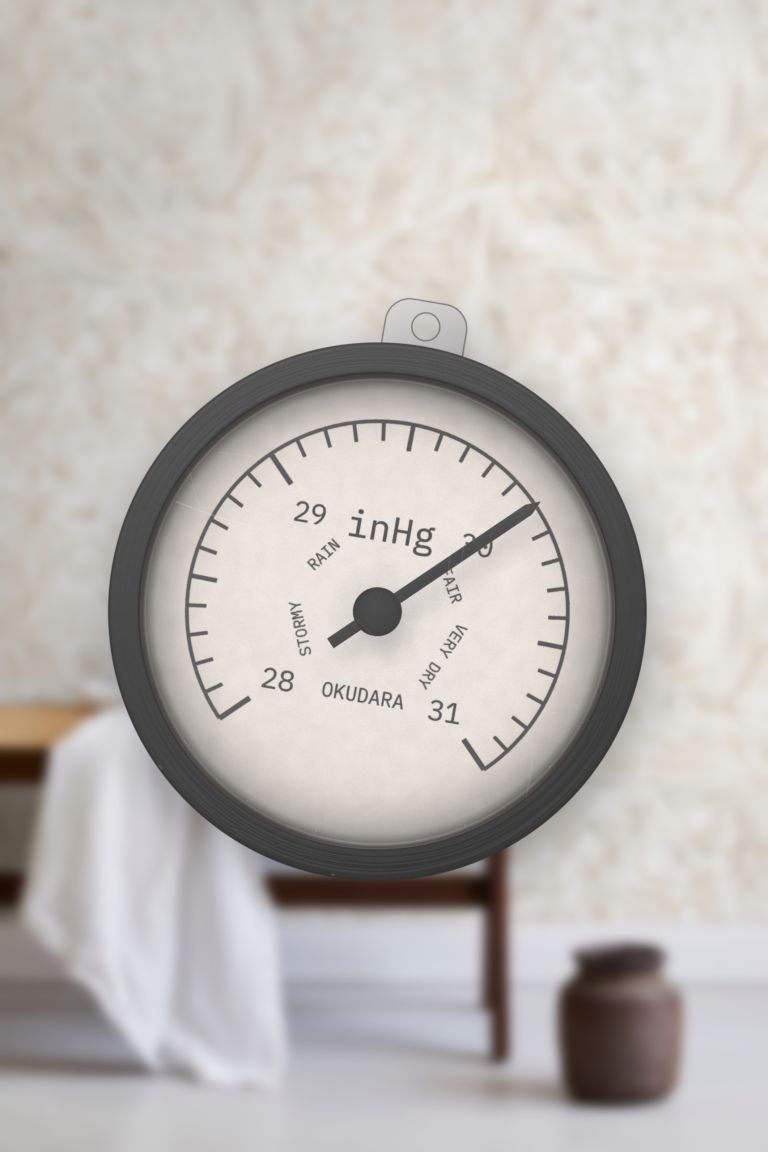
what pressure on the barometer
30 inHg
